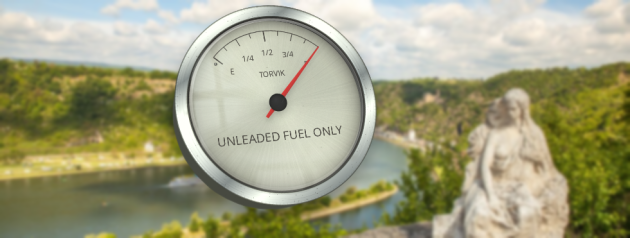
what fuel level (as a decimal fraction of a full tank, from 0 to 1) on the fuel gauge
1
